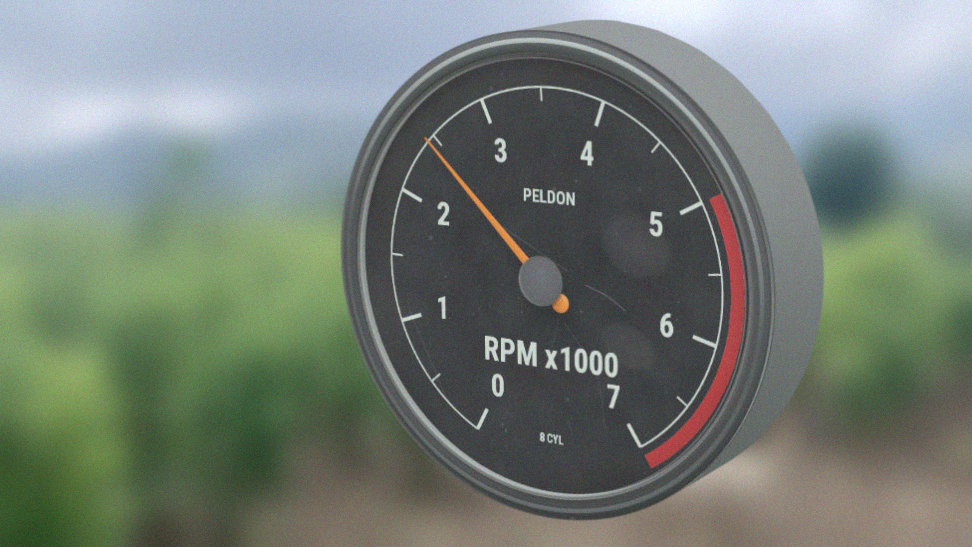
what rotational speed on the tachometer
2500 rpm
